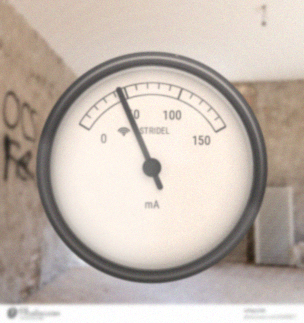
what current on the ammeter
45 mA
